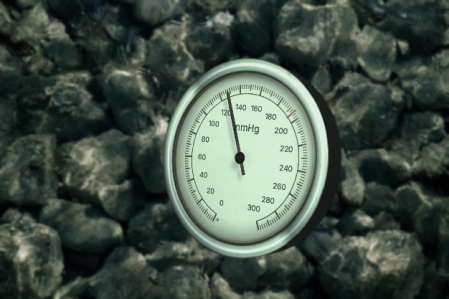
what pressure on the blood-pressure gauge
130 mmHg
